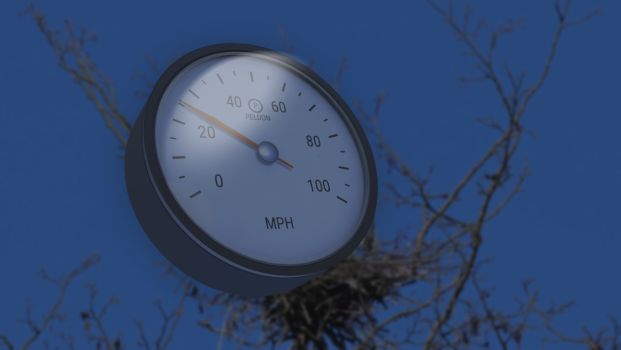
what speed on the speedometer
25 mph
